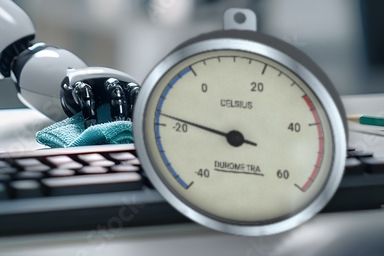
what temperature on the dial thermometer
-16 °C
